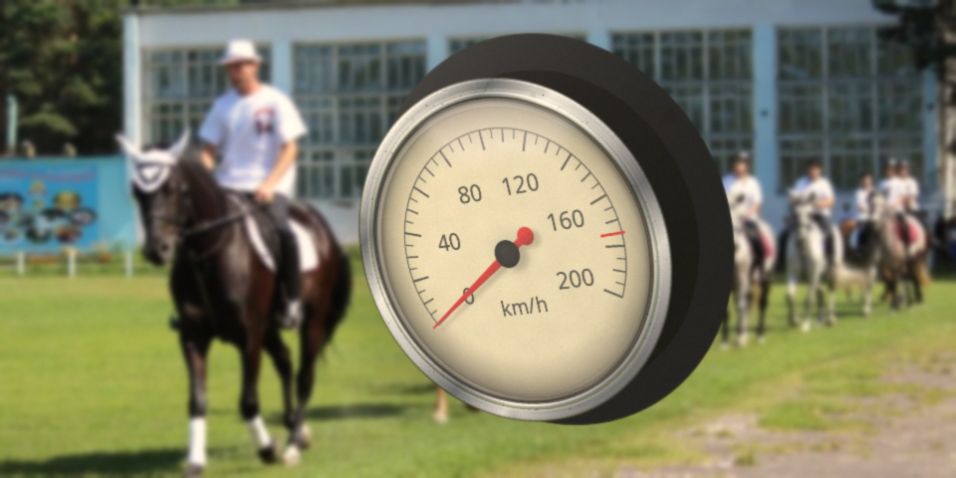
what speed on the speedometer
0 km/h
